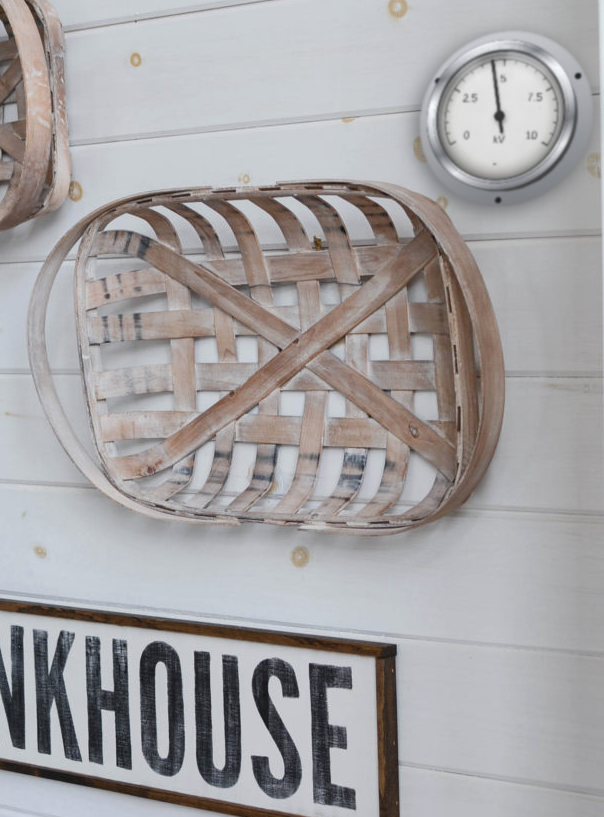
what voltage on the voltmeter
4.5 kV
